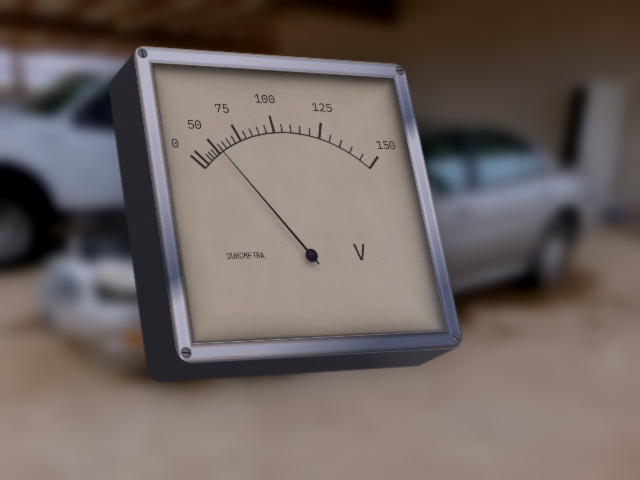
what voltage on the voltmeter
50 V
